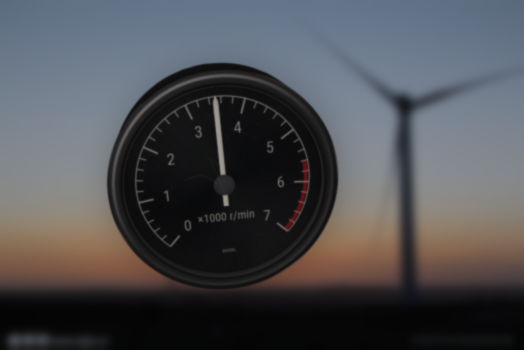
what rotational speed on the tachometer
3500 rpm
